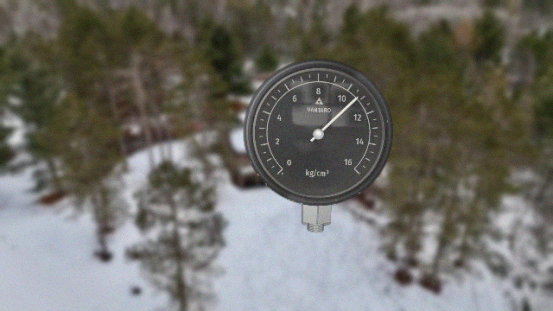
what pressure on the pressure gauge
10.75 kg/cm²
